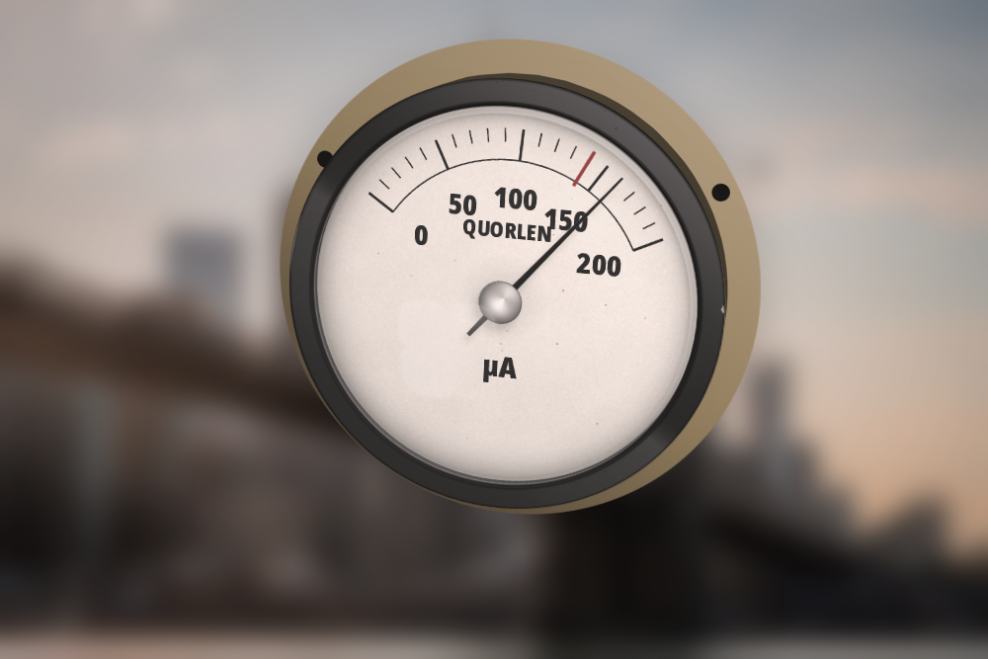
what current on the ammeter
160 µA
